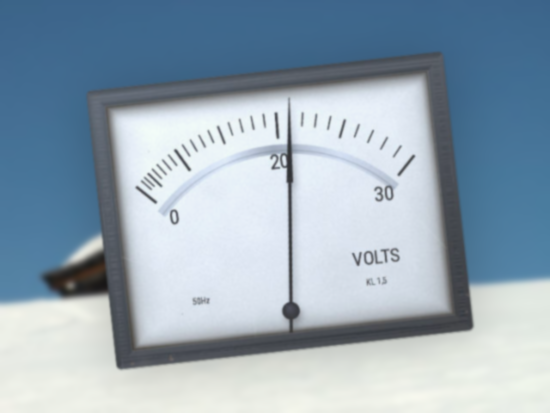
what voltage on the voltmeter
21 V
